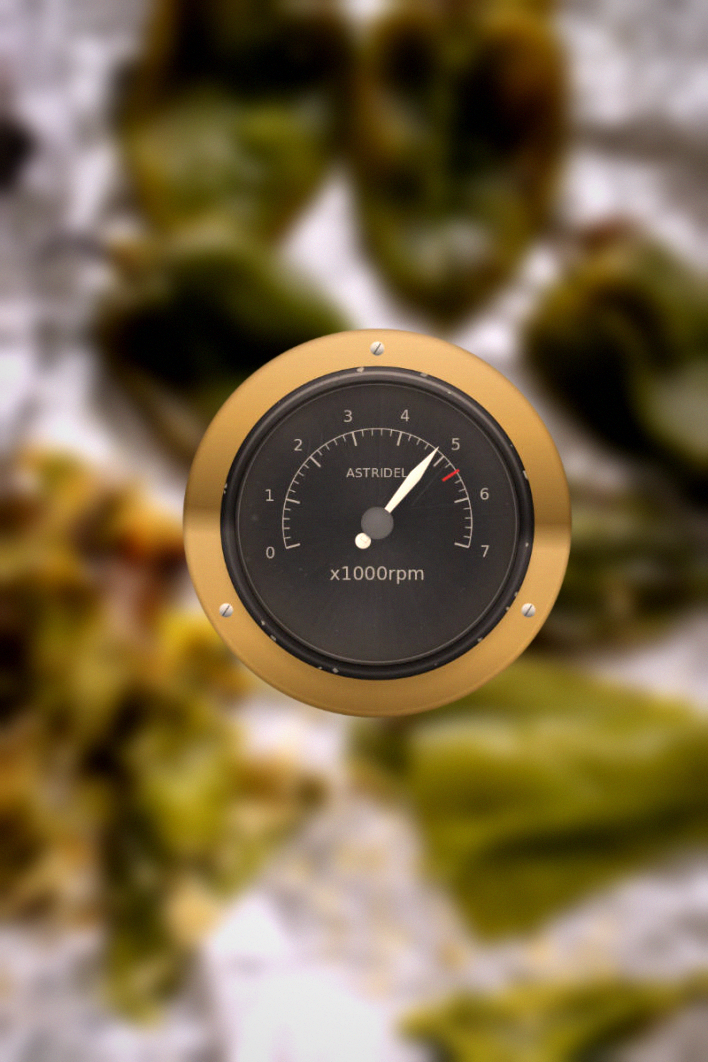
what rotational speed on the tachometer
4800 rpm
